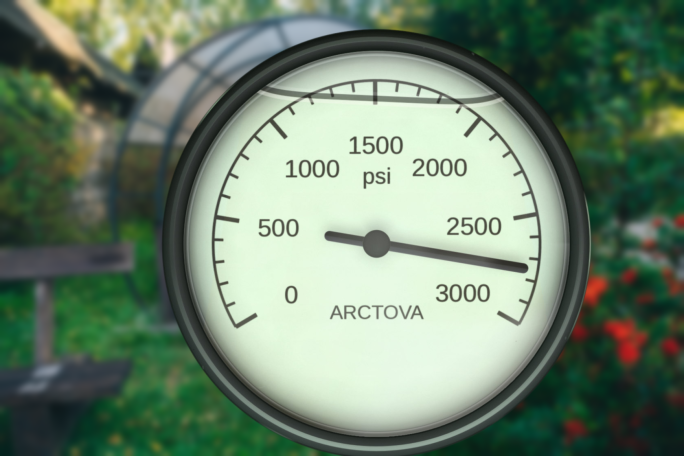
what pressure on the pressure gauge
2750 psi
